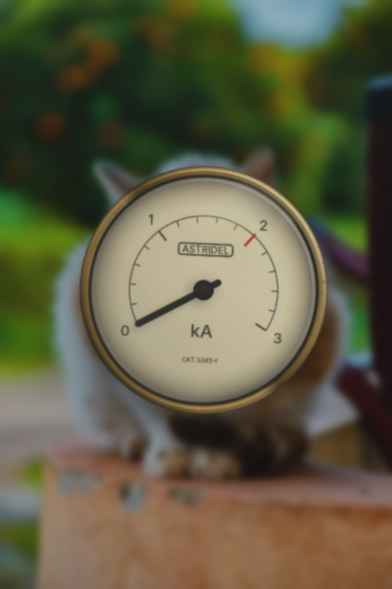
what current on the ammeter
0 kA
